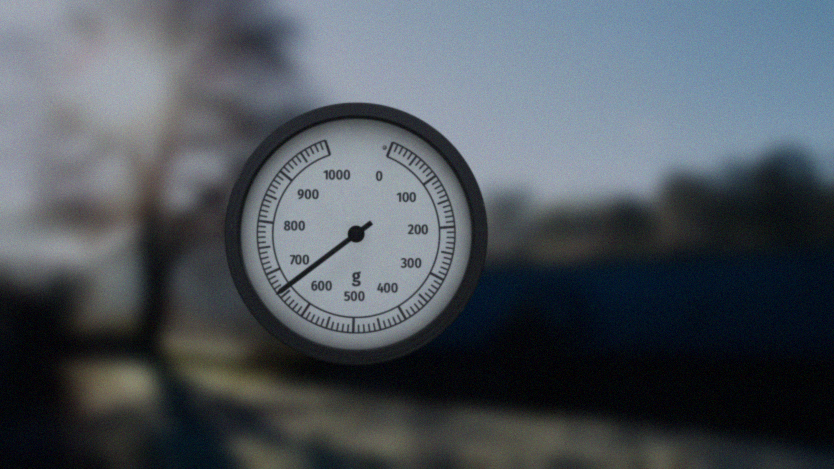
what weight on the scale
660 g
